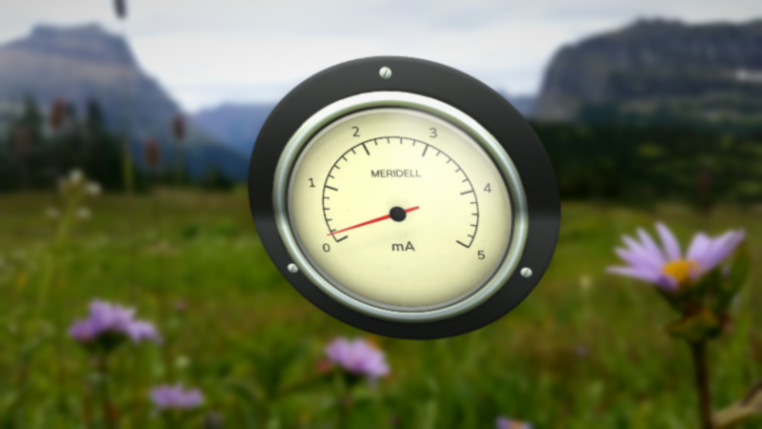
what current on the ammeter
0.2 mA
